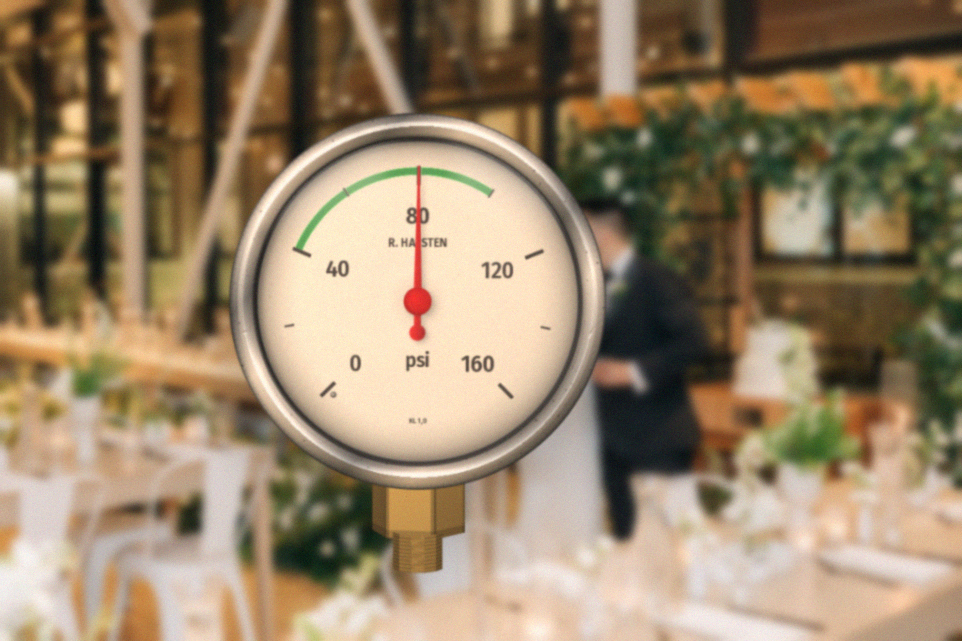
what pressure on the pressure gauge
80 psi
